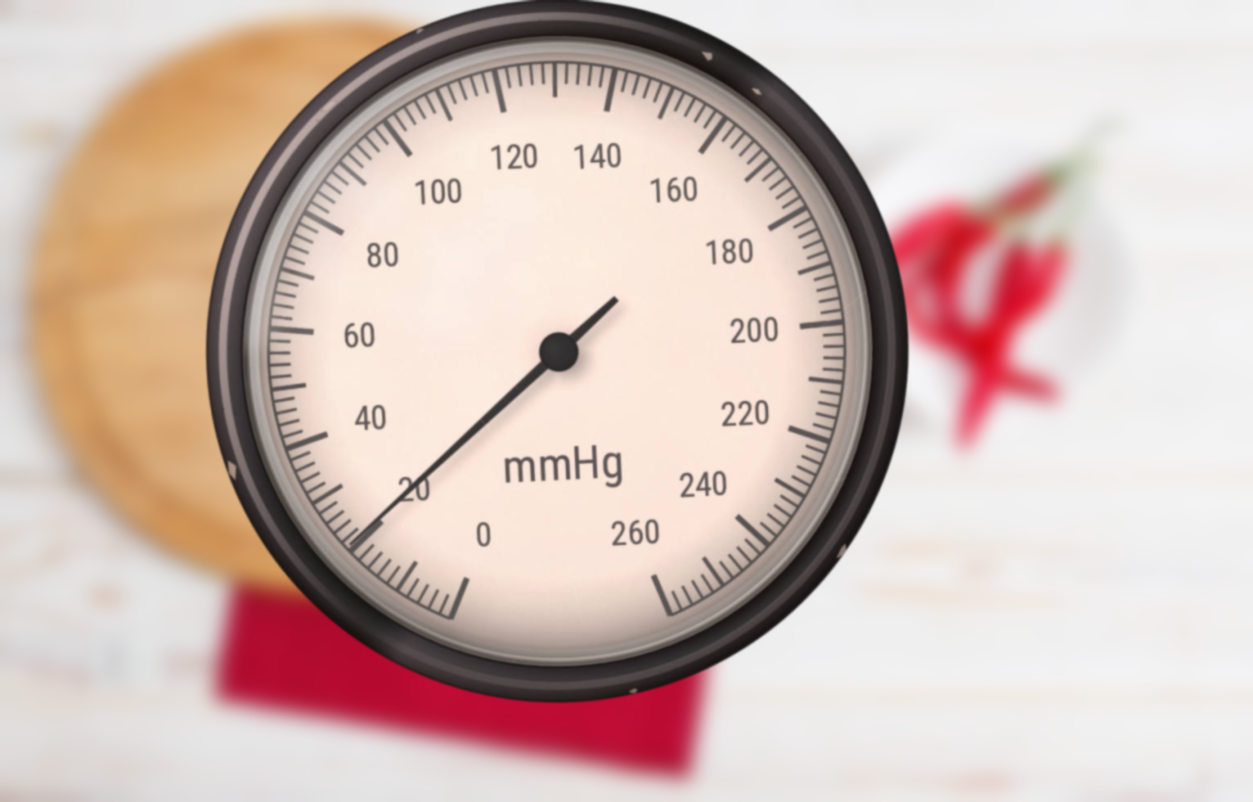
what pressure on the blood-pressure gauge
21 mmHg
